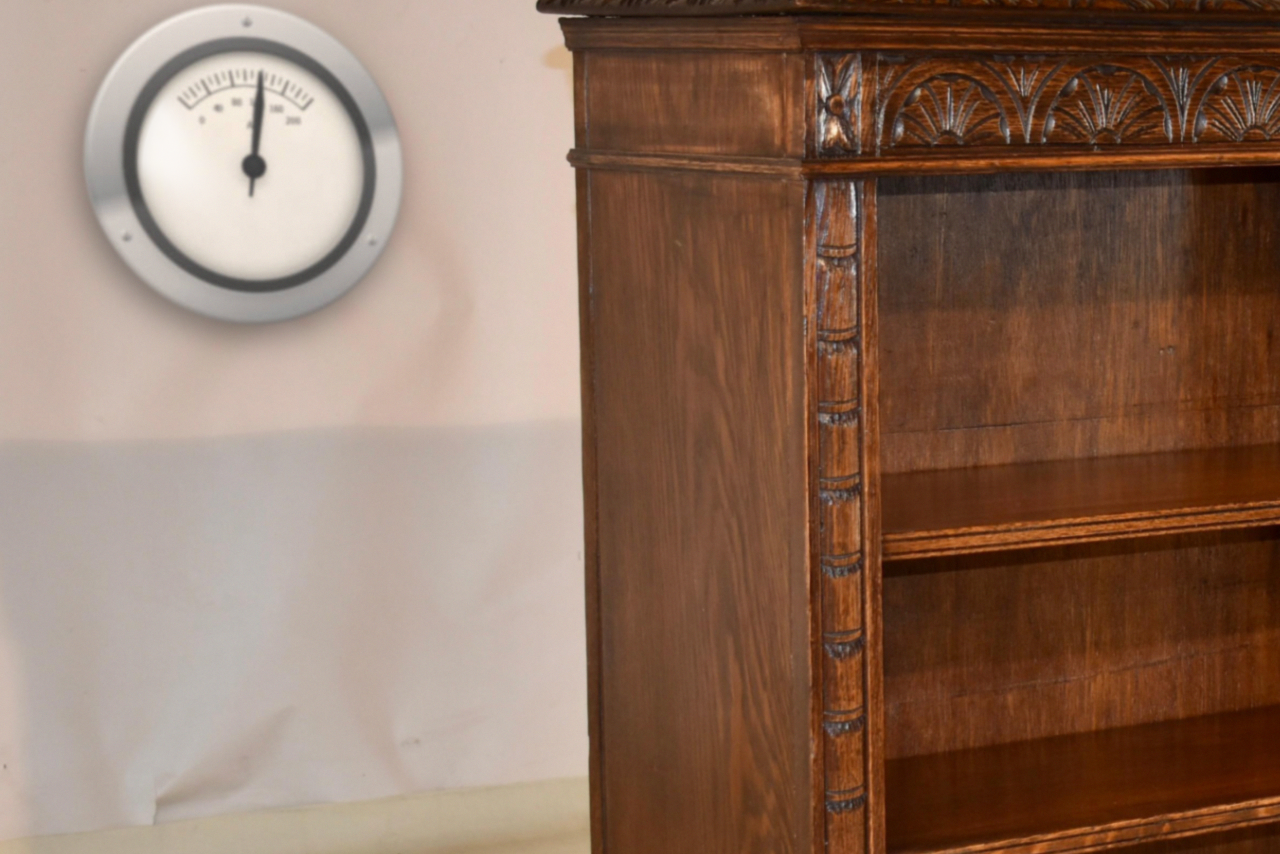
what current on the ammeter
120 A
